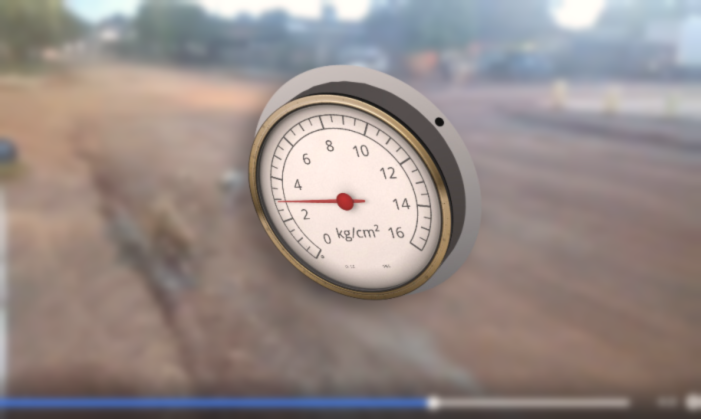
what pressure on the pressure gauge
3 kg/cm²
